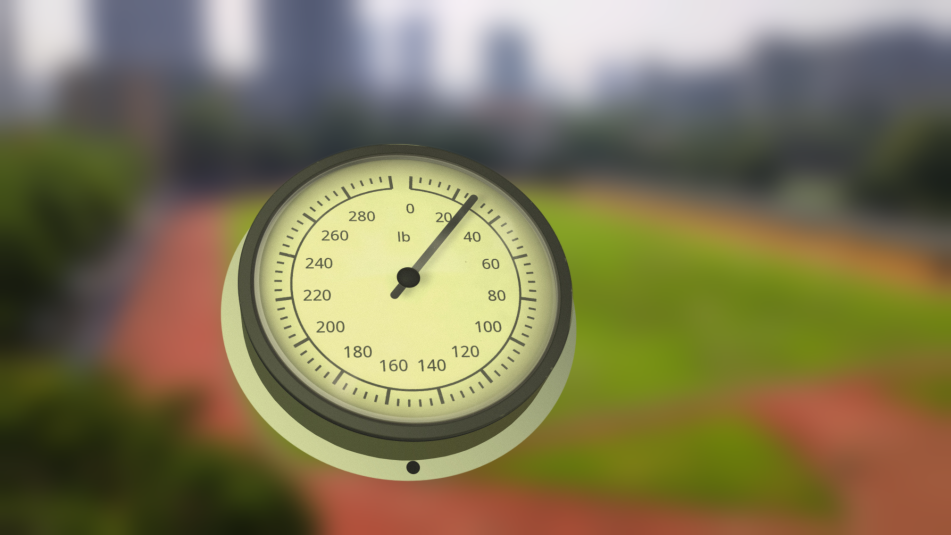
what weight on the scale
28 lb
